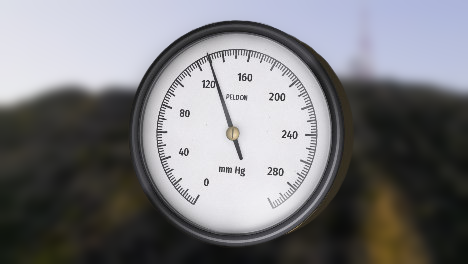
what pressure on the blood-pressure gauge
130 mmHg
